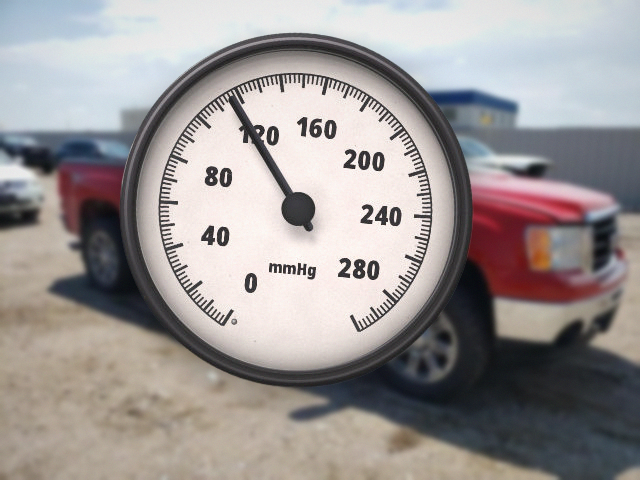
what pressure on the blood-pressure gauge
116 mmHg
